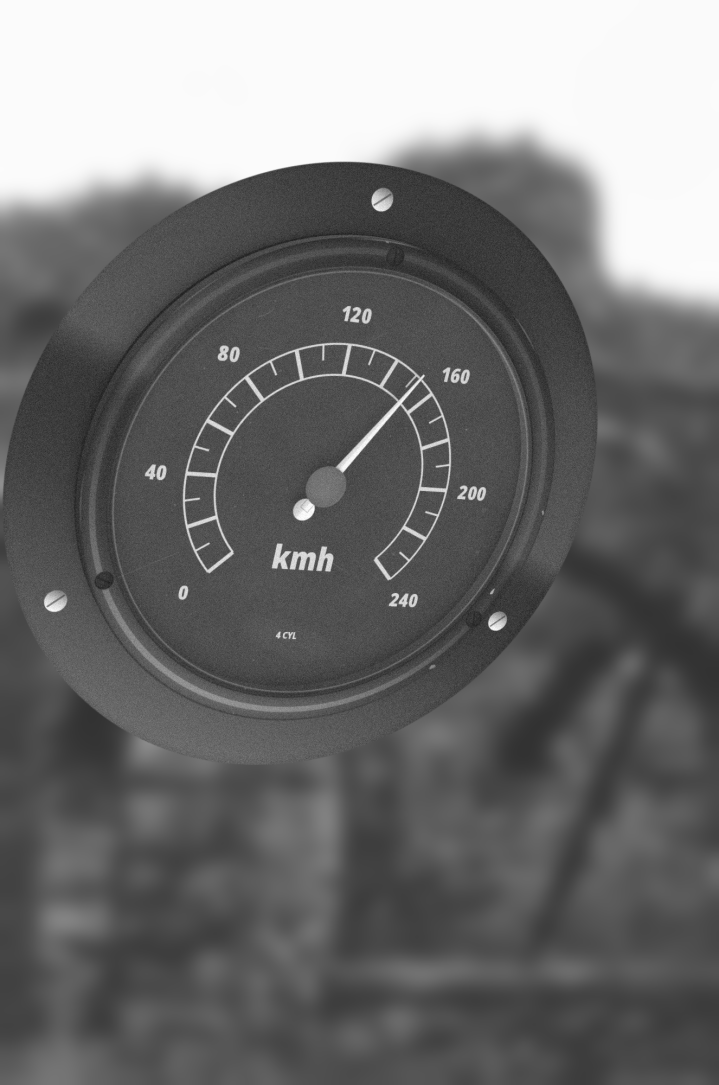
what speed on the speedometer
150 km/h
